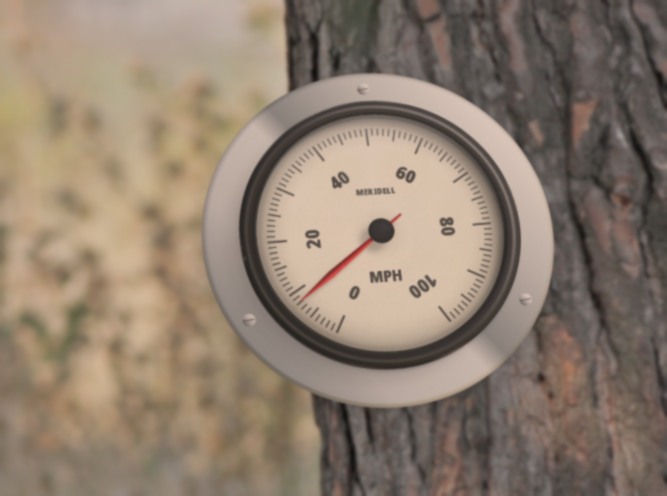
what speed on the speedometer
8 mph
